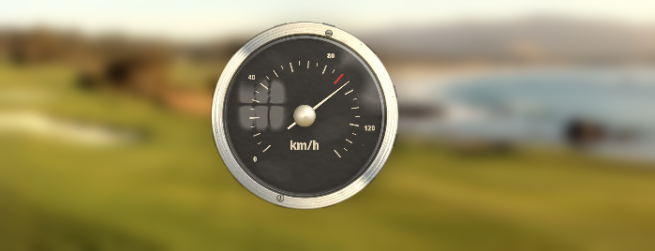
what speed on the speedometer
95 km/h
